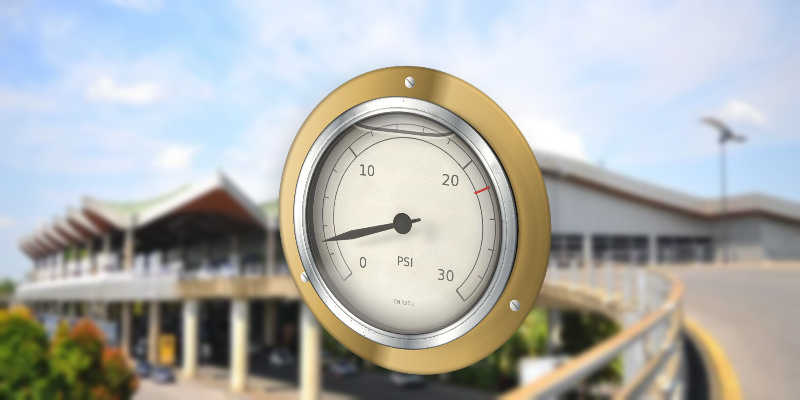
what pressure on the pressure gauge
3 psi
